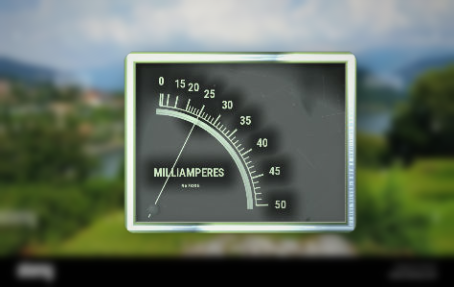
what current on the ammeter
25 mA
